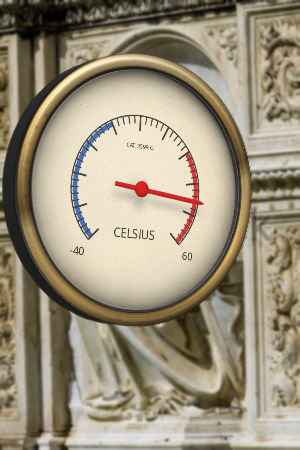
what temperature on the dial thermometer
46 °C
